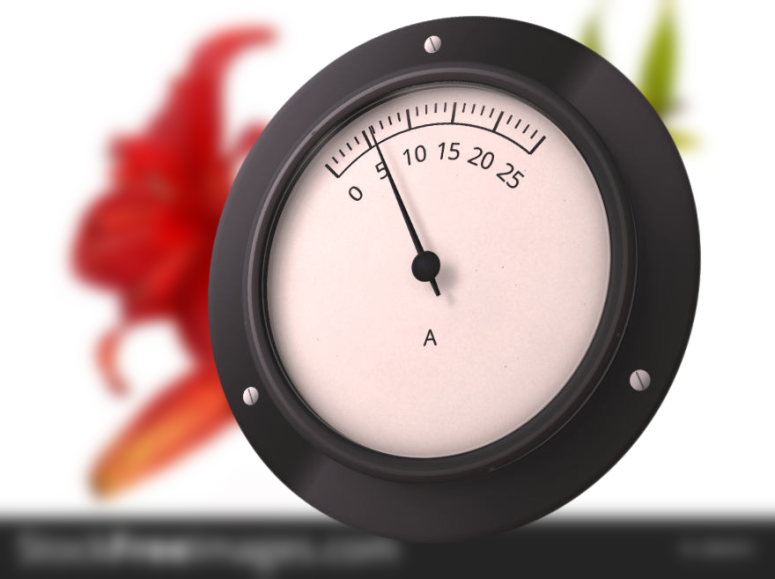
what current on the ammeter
6 A
